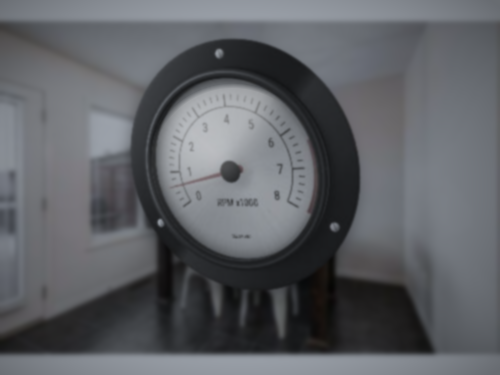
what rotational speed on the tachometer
600 rpm
